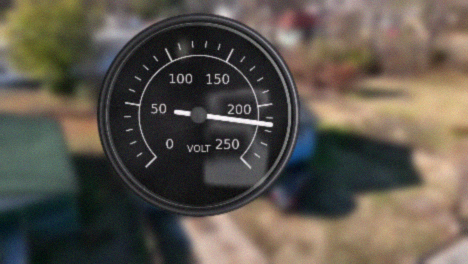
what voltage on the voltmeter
215 V
